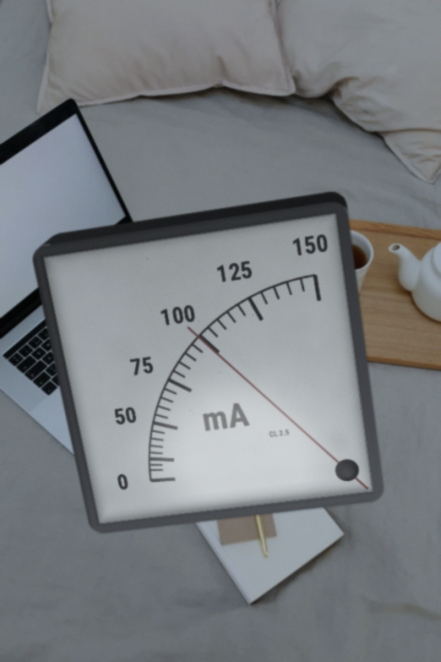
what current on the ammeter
100 mA
